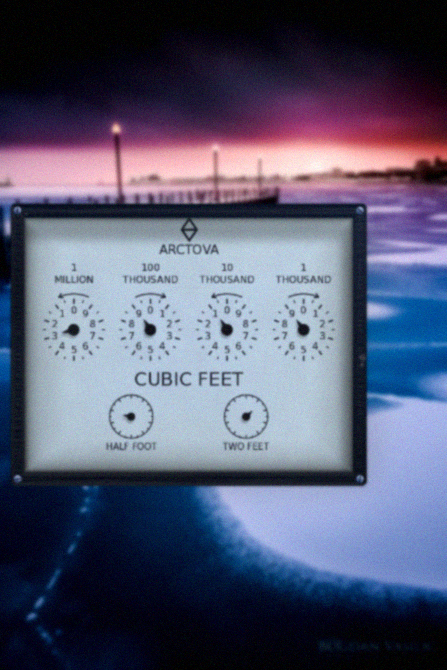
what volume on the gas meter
290900 ft³
